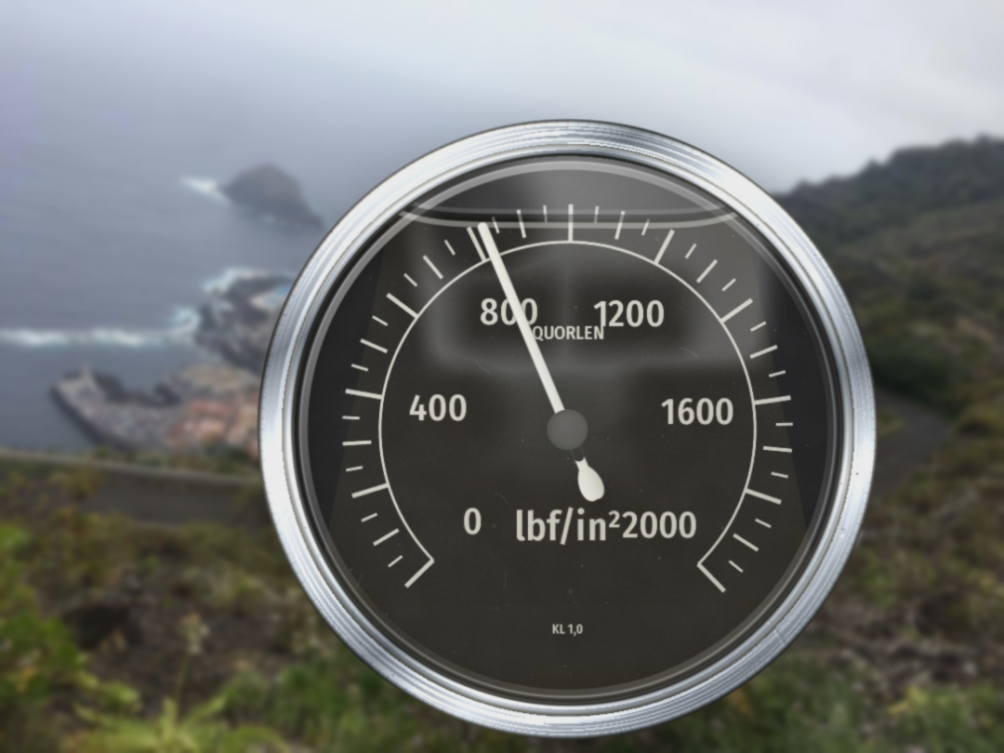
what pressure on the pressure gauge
825 psi
